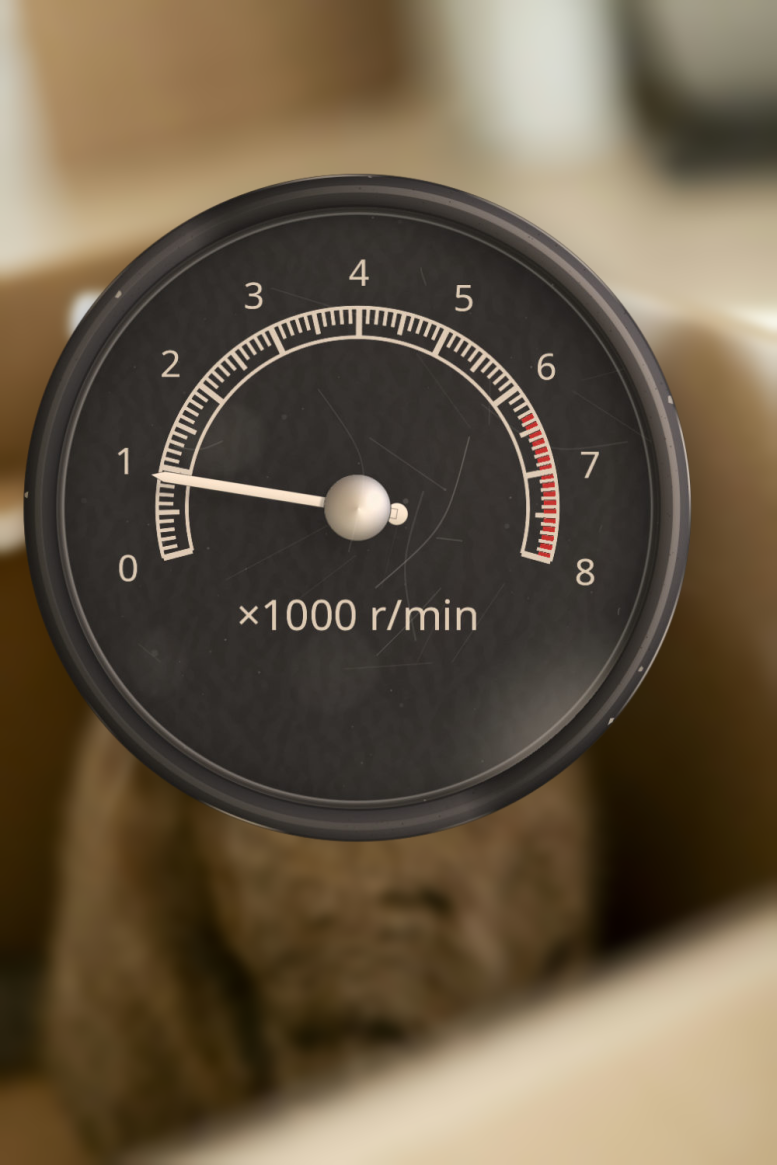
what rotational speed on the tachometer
900 rpm
